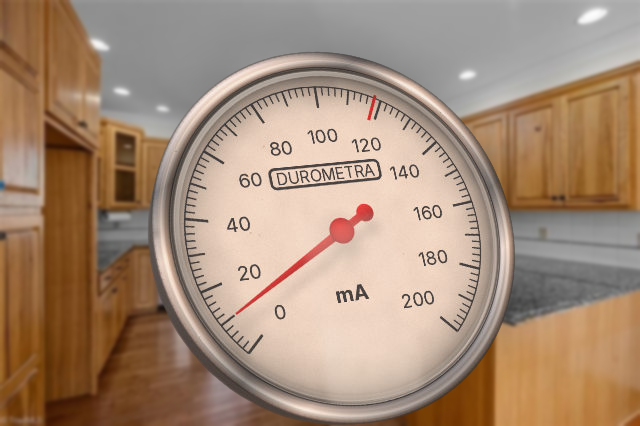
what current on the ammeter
10 mA
